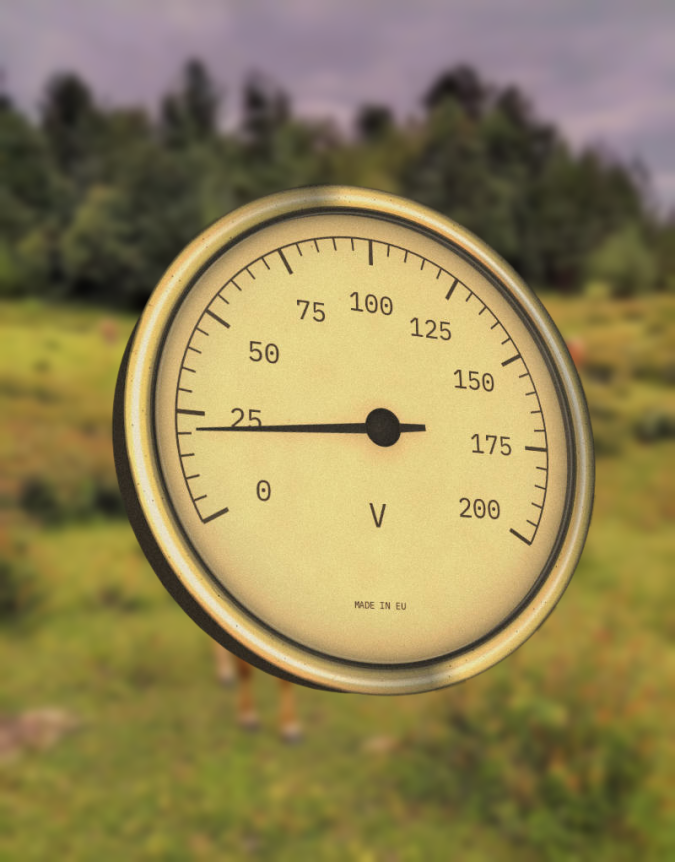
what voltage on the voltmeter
20 V
